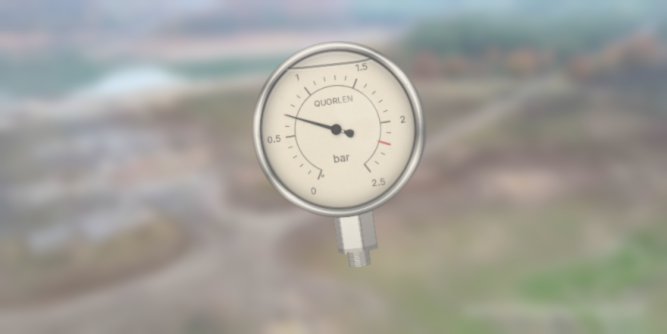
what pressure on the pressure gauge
0.7 bar
